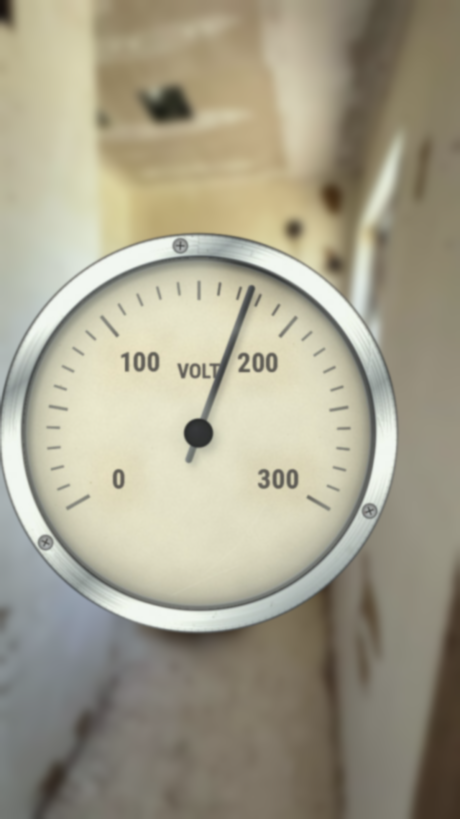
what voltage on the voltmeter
175 V
